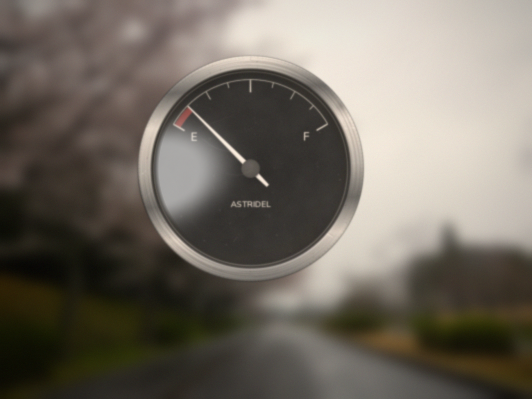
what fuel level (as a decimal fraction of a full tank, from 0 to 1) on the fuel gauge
0.125
